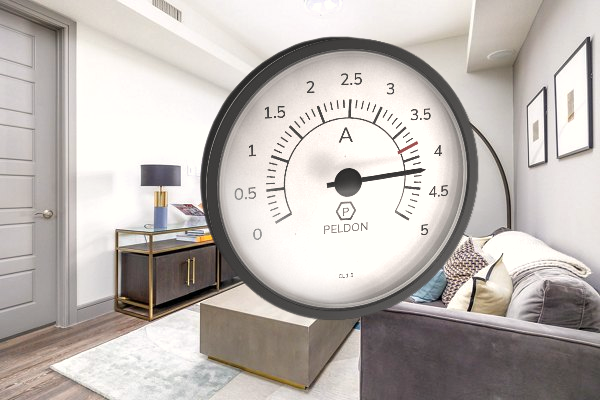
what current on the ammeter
4.2 A
